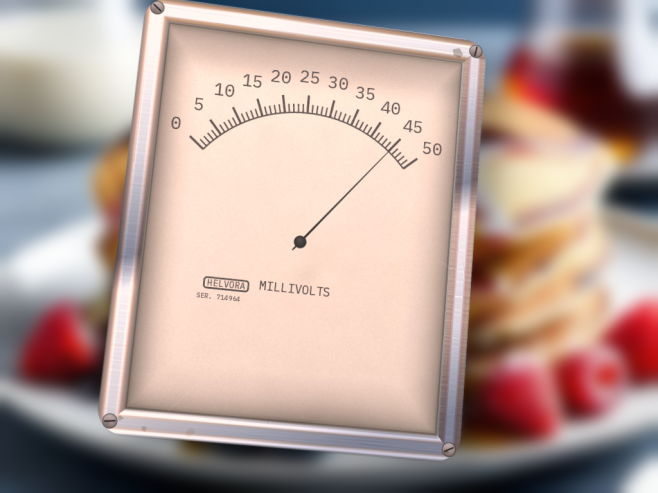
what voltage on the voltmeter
45 mV
